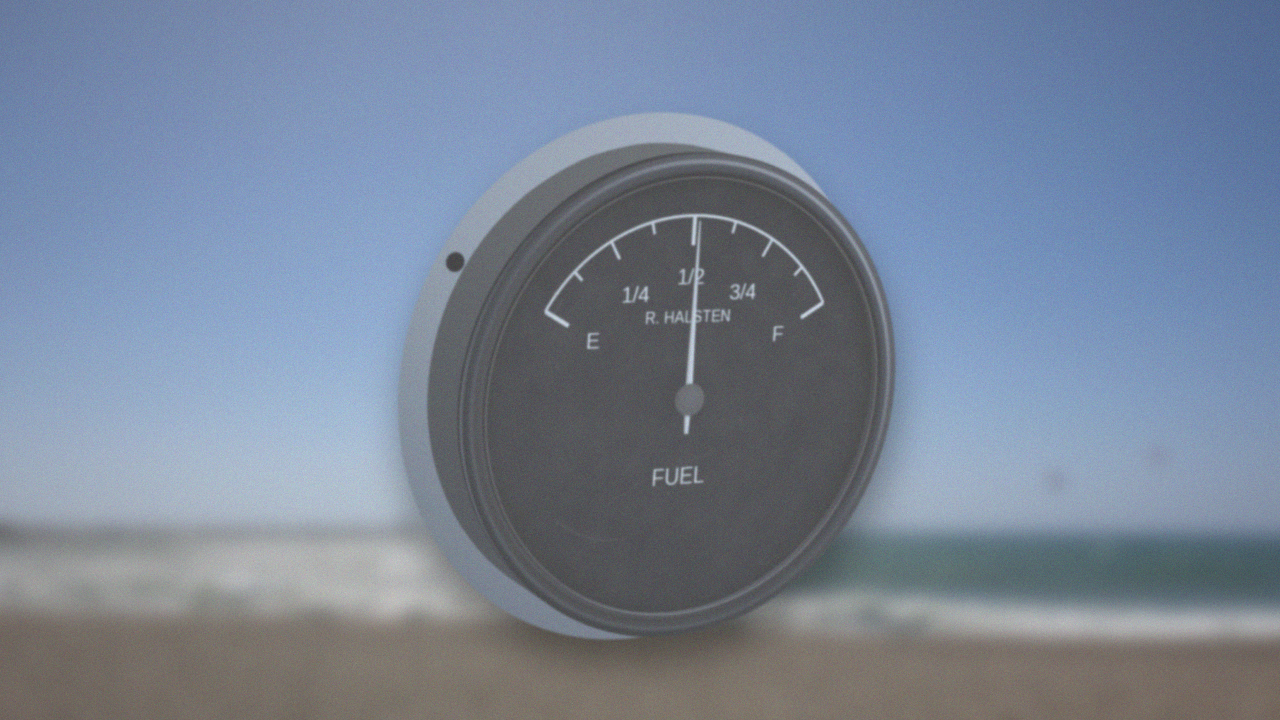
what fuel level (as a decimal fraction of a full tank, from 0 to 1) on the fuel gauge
0.5
